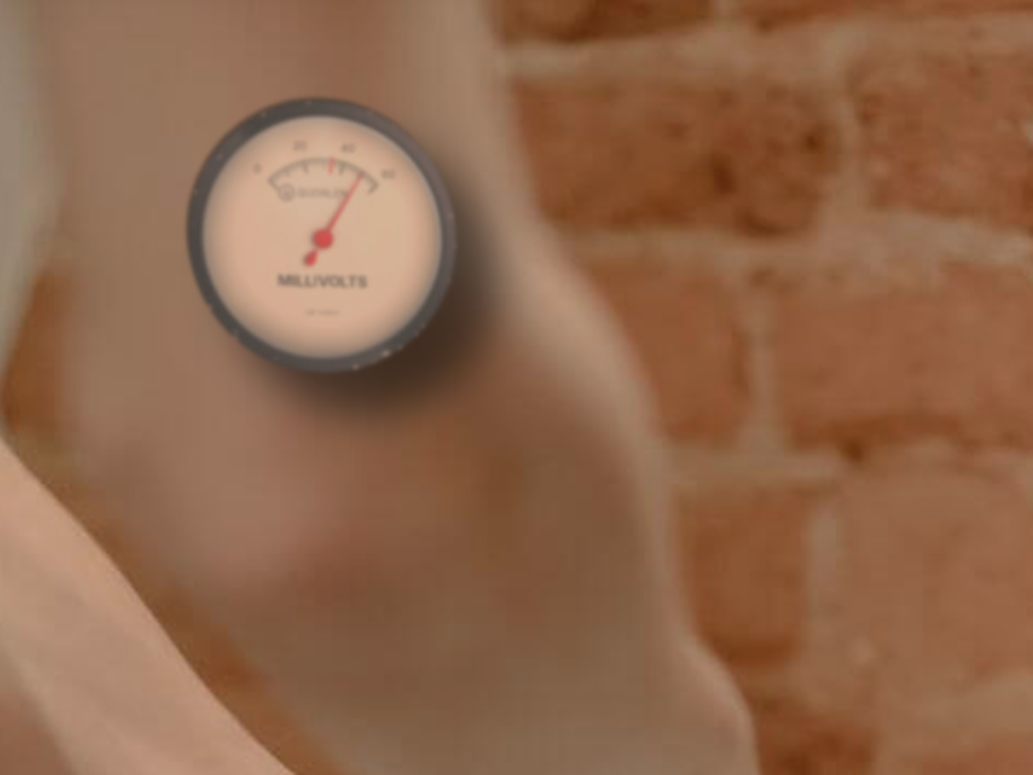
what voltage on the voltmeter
50 mV
